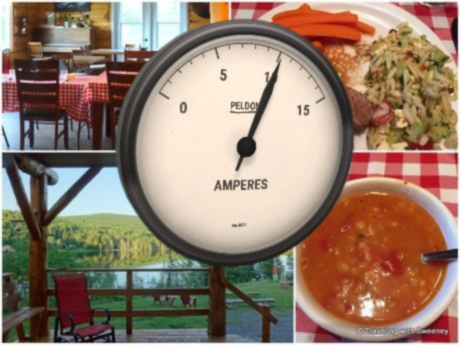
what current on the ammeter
10 A
